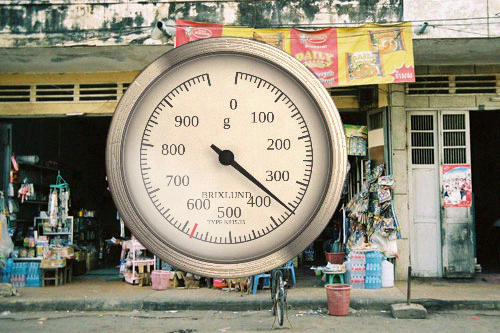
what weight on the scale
360 g
